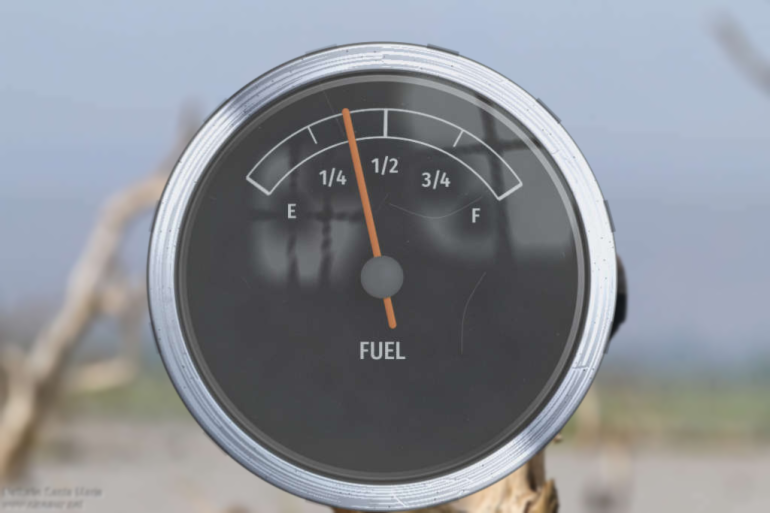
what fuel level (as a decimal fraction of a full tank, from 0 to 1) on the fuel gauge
0.375
